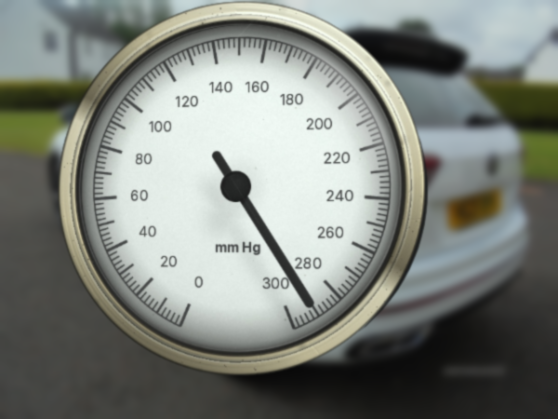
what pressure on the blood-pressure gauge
290 mmHg
